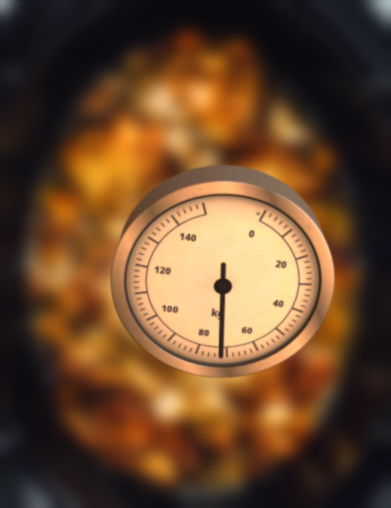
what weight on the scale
72 kg
